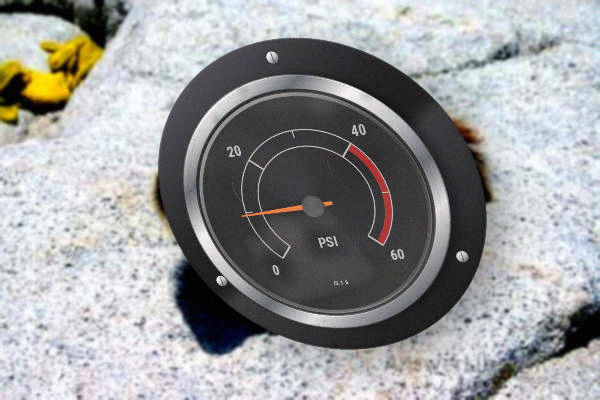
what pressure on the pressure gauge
10 psi
